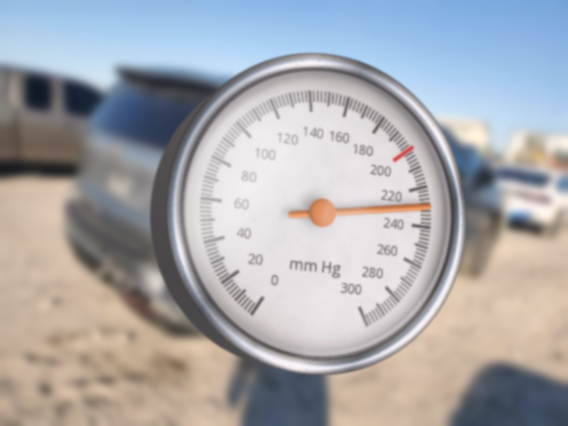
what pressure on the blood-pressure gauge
230 mmHg
